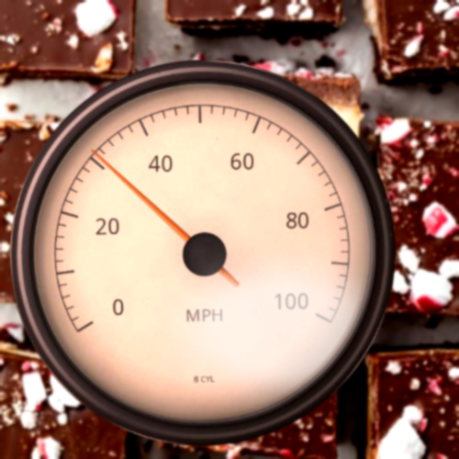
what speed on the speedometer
31 mph
